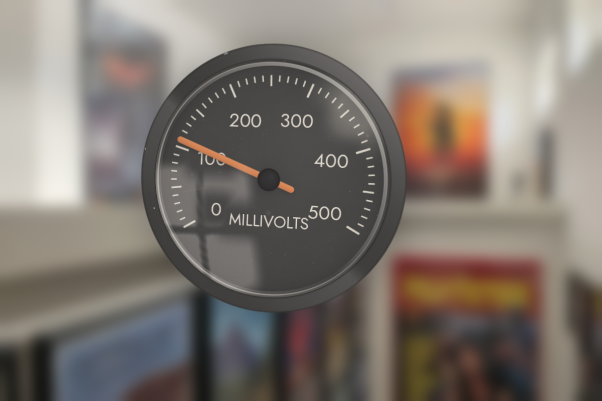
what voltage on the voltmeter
110 mV
